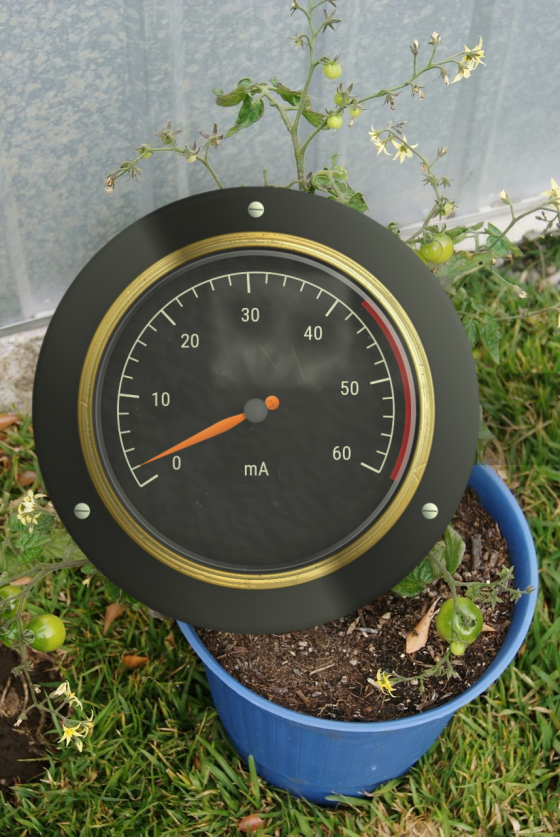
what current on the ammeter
2 mA
